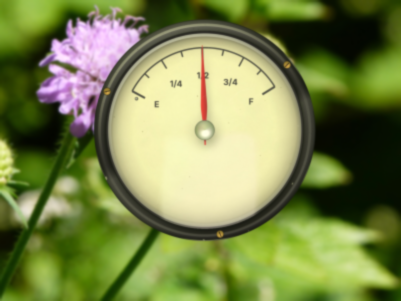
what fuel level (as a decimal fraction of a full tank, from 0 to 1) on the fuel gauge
0.5
